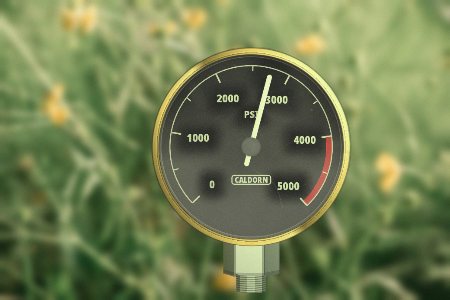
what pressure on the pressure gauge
2750 psi
